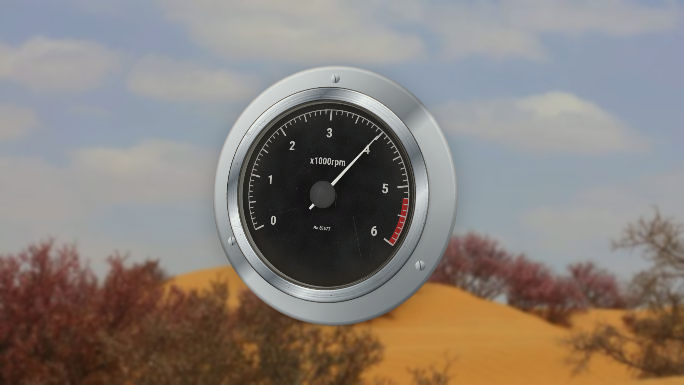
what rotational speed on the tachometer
4000 rpm
